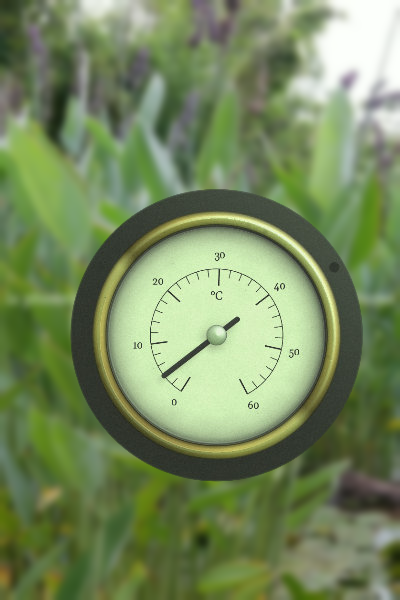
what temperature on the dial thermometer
4 °C
